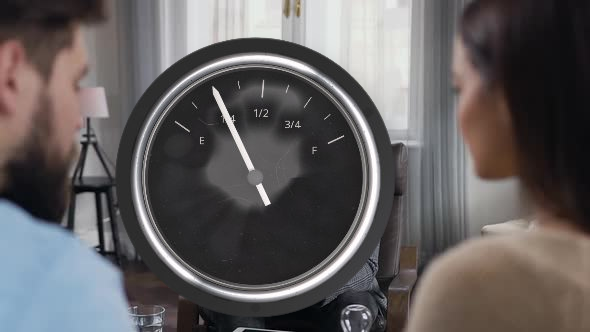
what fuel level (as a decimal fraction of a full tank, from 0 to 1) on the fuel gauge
0.25
